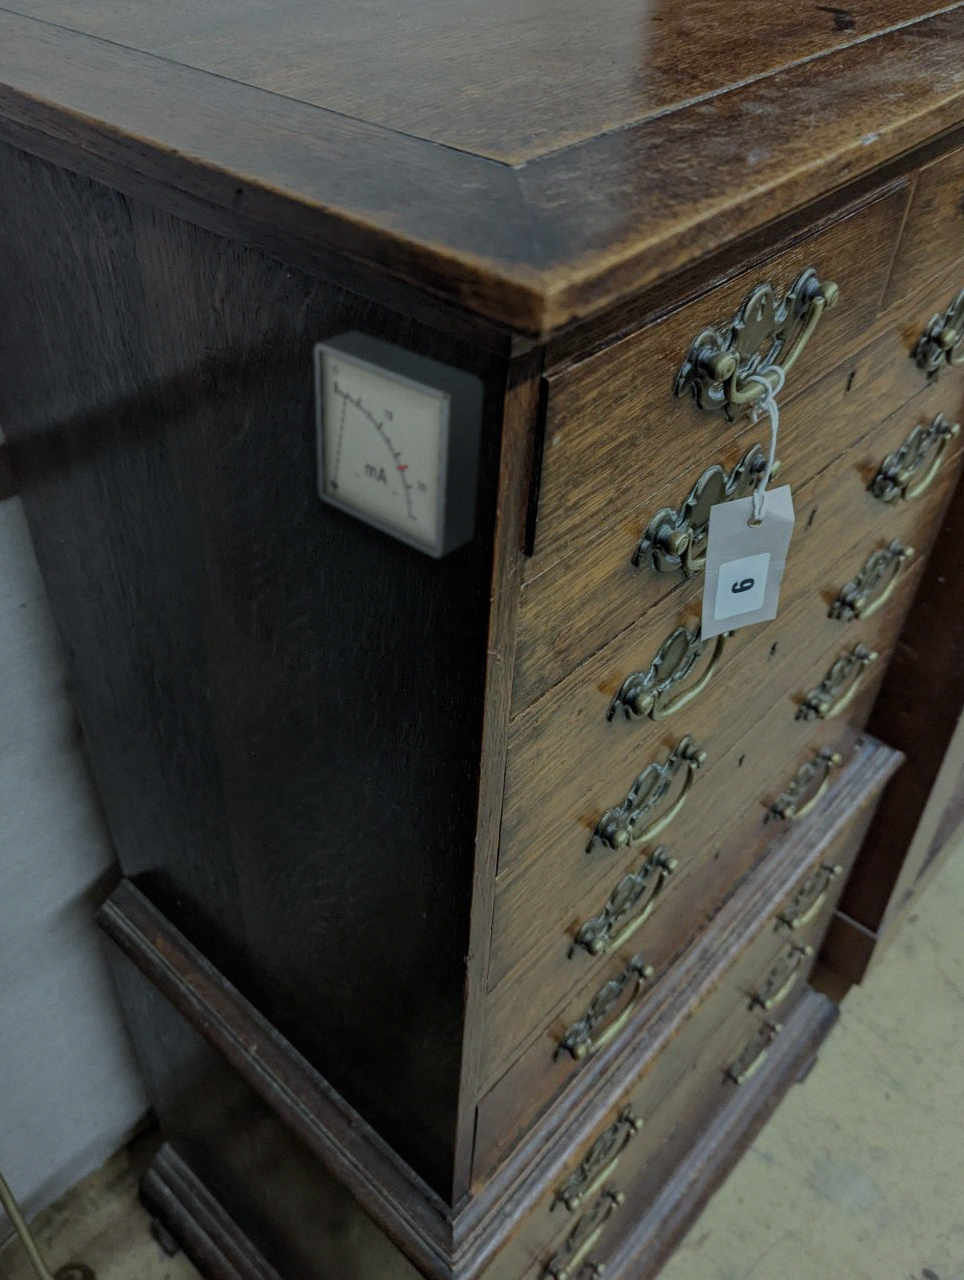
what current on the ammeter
2.5 mA
